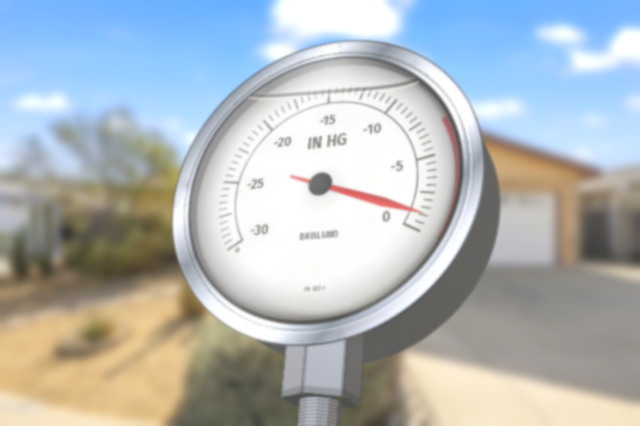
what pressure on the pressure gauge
-1 inHg
